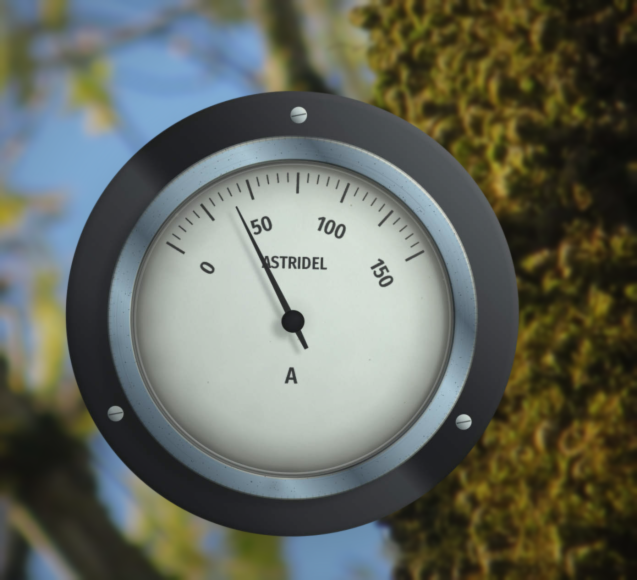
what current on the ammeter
40 A
